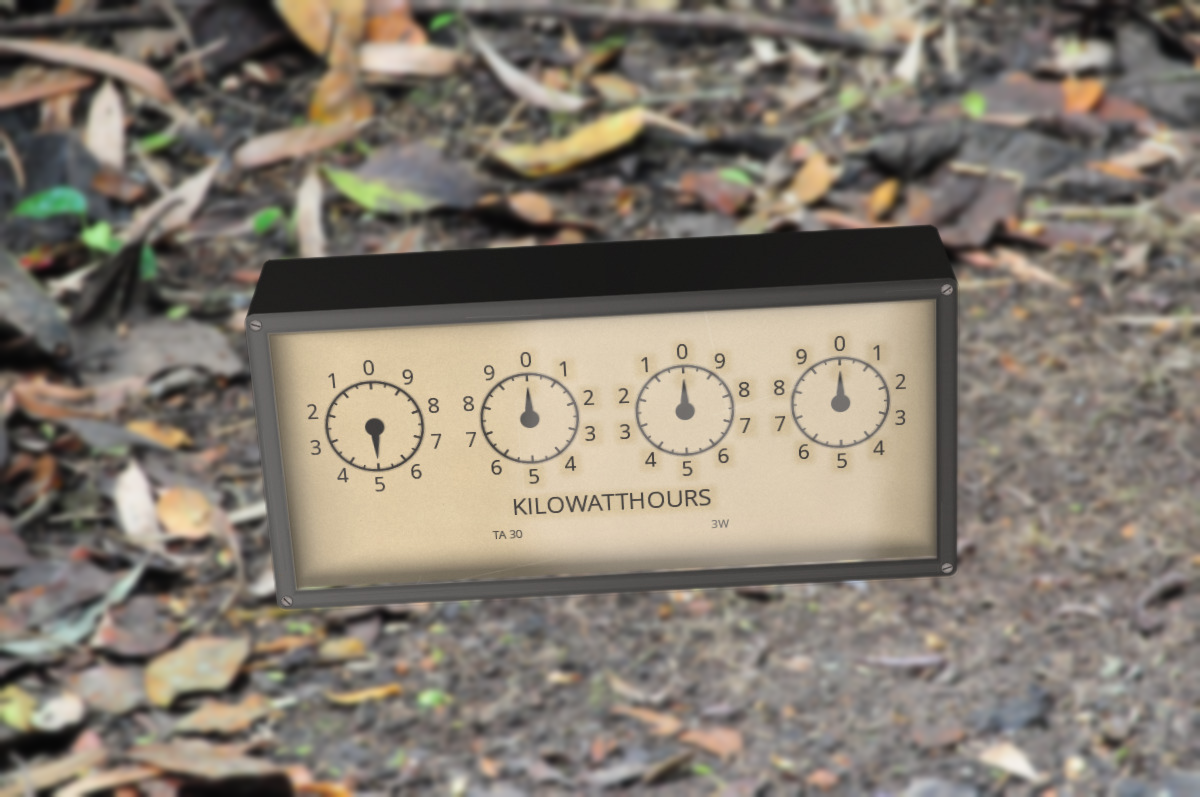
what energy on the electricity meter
5000 kWh
